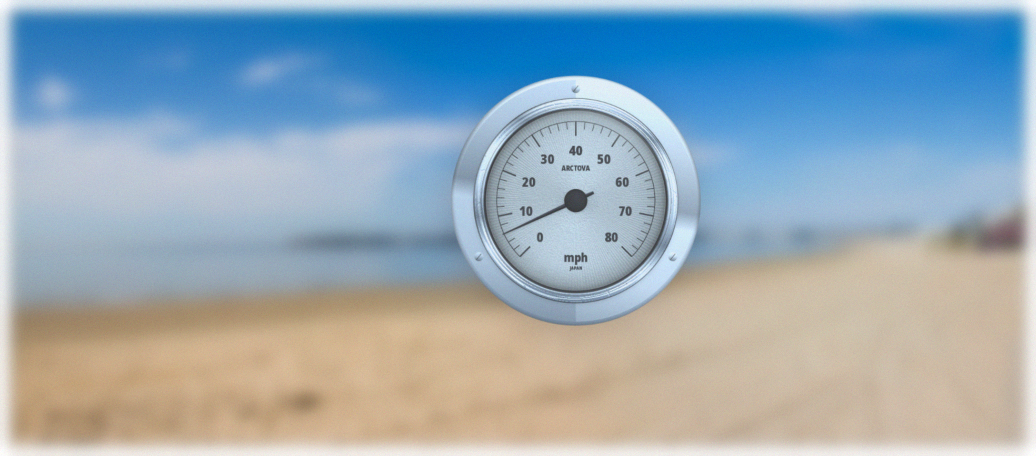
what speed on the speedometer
6 mph
